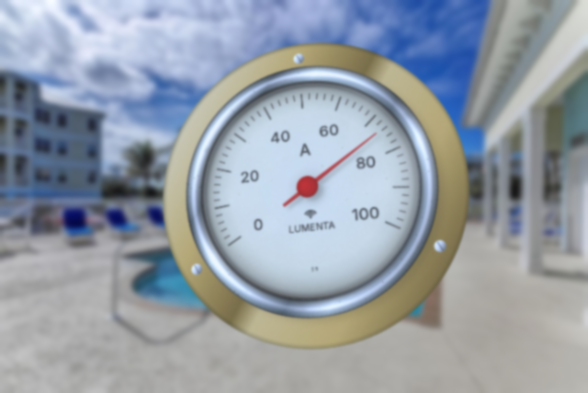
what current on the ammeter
74 A
